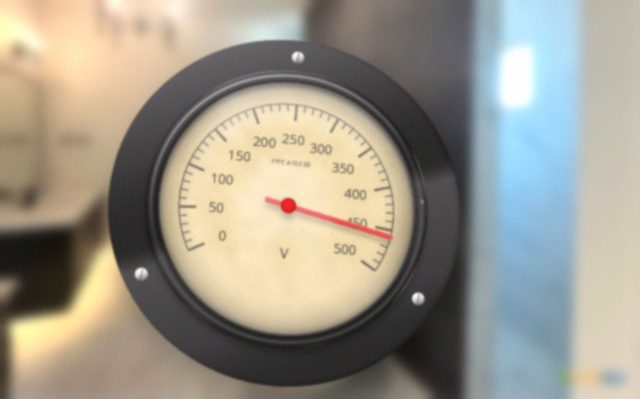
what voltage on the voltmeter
460 V
